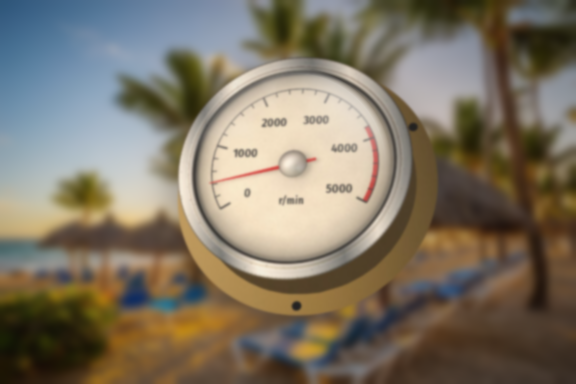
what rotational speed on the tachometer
400 rpm
